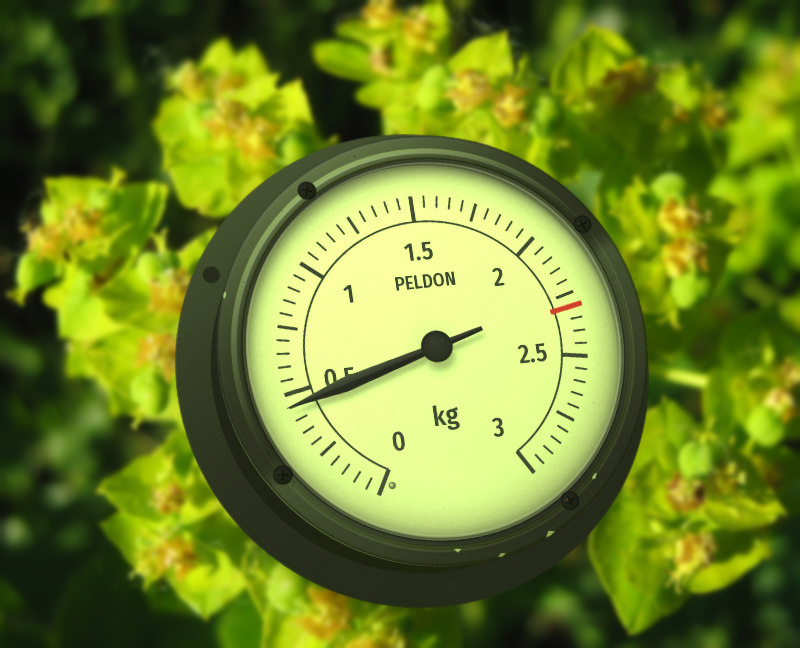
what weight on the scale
0.45 kg
